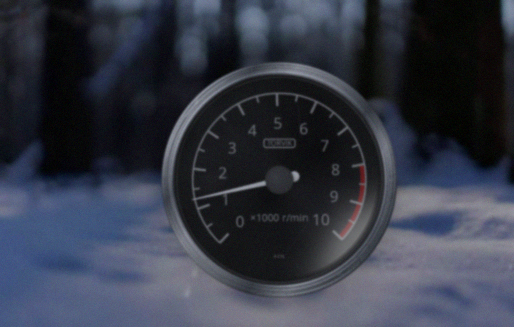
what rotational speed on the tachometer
1250 rpm
